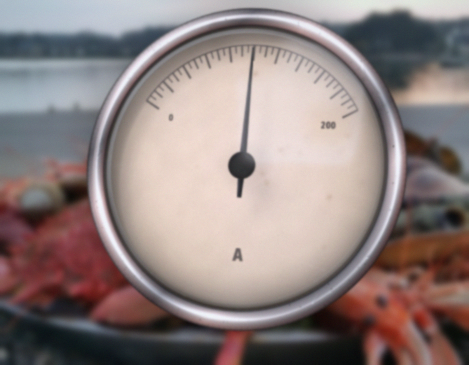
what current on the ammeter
100 A
